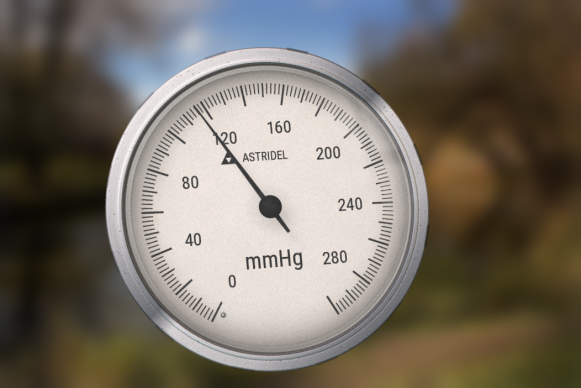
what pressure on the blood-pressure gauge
116 mmHg
